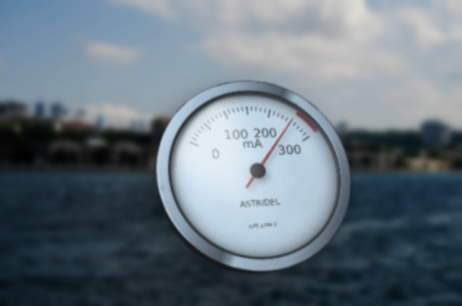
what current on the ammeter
250 mA
